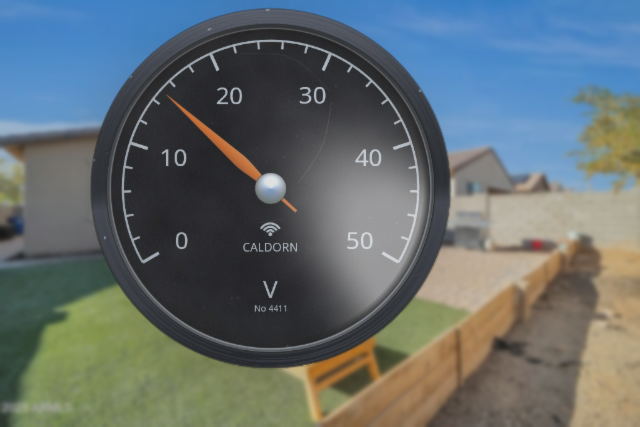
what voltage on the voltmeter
15 V
